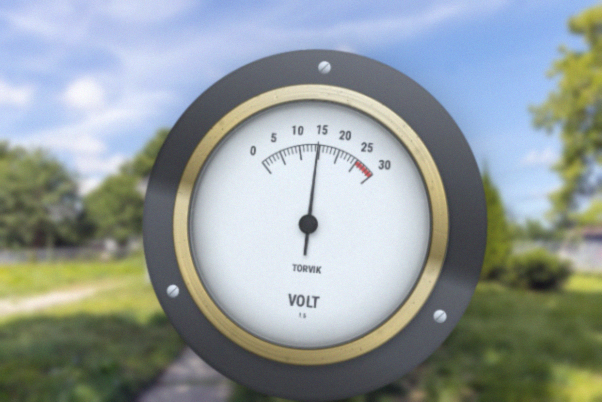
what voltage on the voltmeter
15 V
